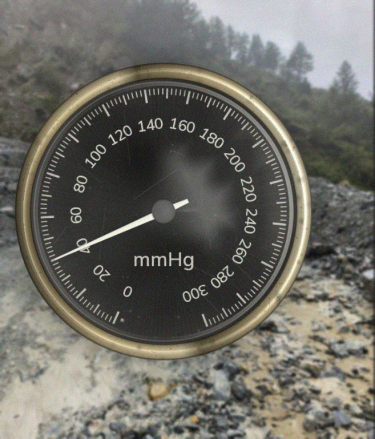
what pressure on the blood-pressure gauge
40 mmHg
